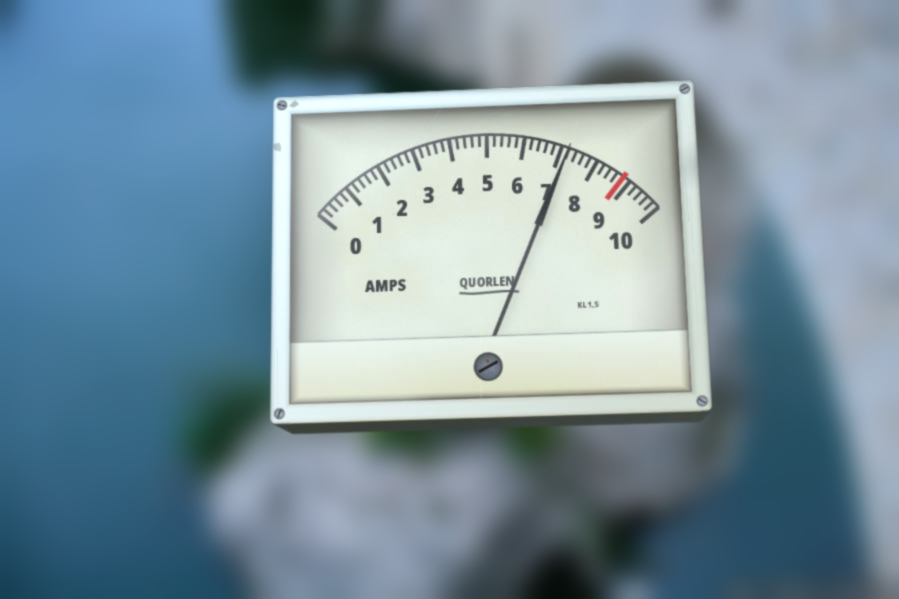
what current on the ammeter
7.2 A
